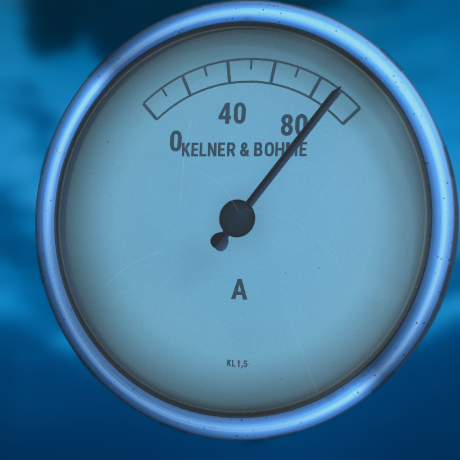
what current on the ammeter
90 A
